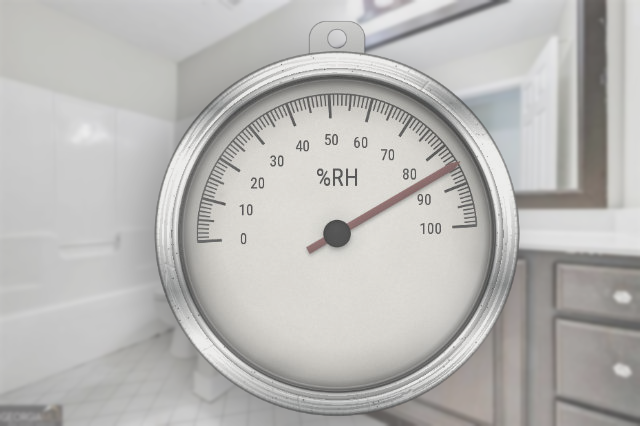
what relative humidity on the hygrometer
85 %
